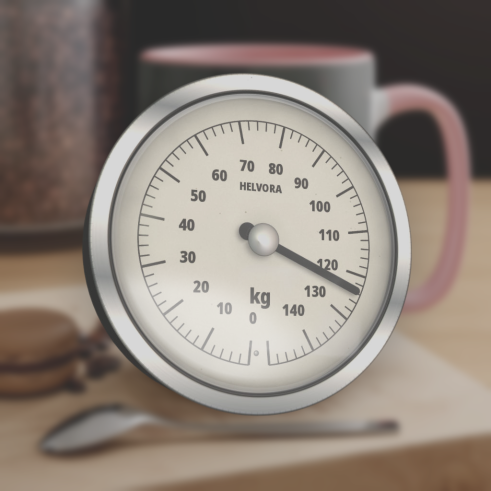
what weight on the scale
124 kg
